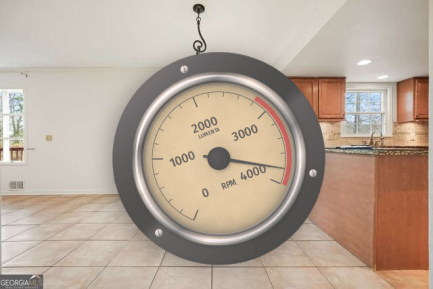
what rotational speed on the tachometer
3800 rpm
